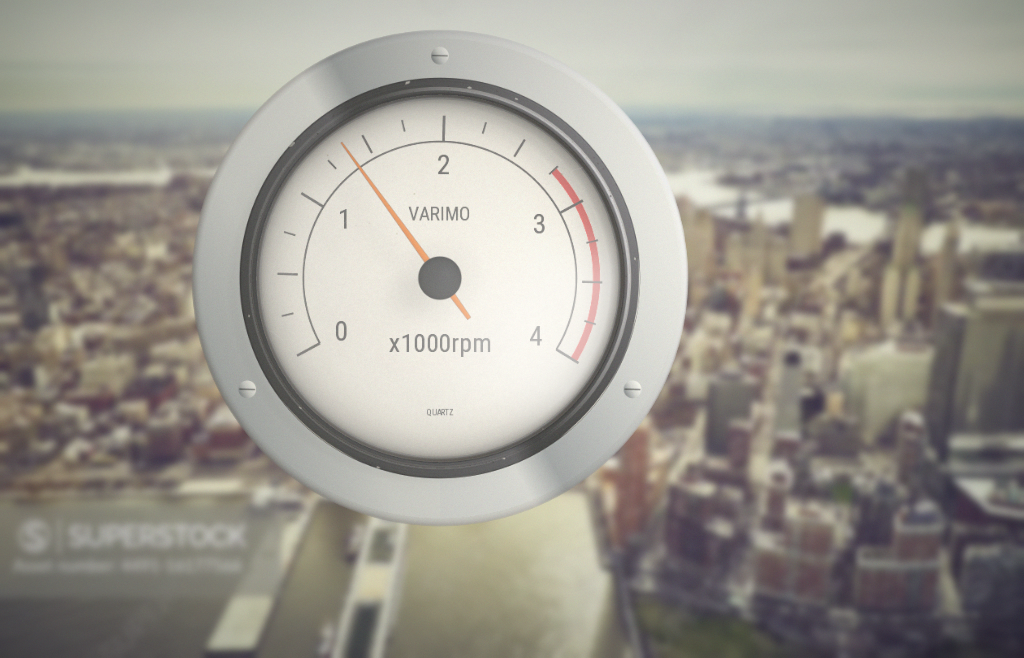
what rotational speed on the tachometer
1375 rpm
